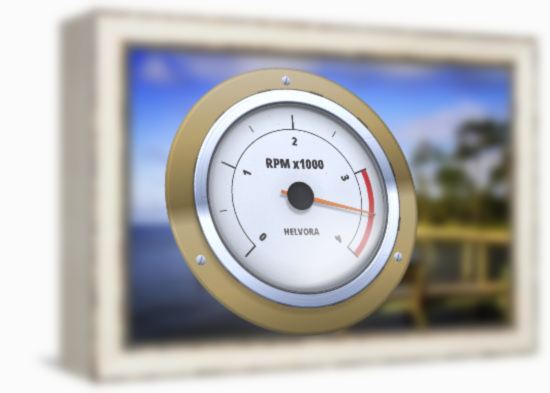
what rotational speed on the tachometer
3500 rpm
